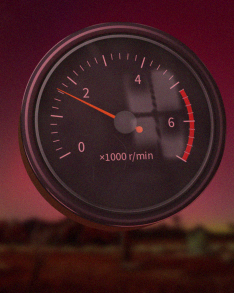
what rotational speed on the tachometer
1600 rpm
